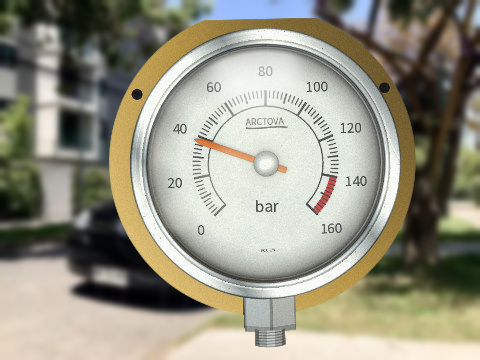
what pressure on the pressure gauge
38 bar
